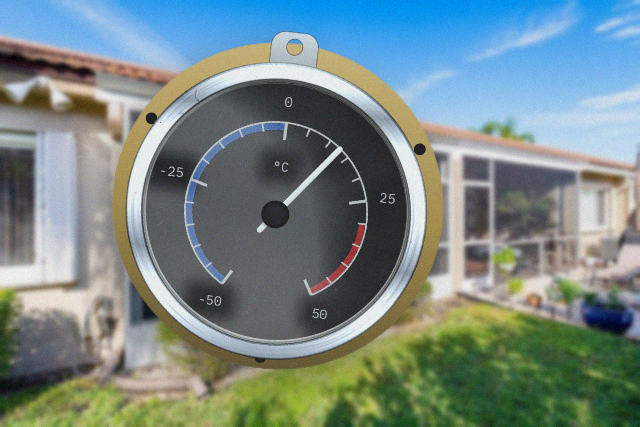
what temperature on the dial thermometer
12.5 °C
